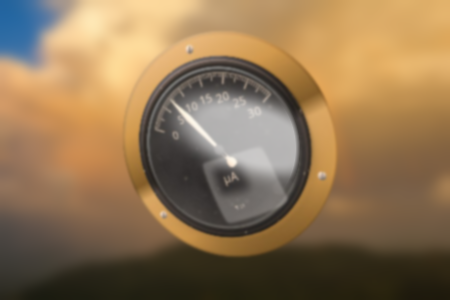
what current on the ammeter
7.5 µA
